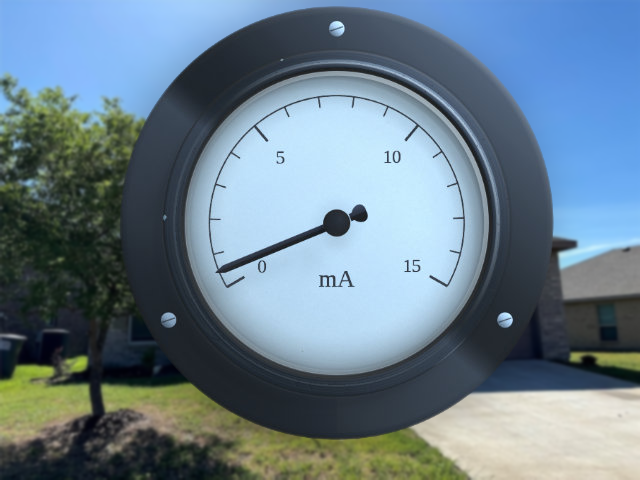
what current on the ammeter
0.5 mA
